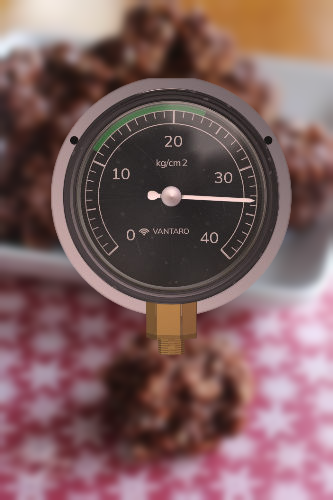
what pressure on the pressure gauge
33.5 kg/cm²
